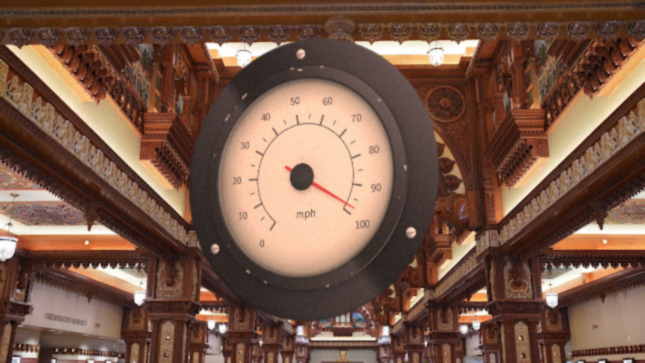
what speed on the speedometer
97.5 mph
